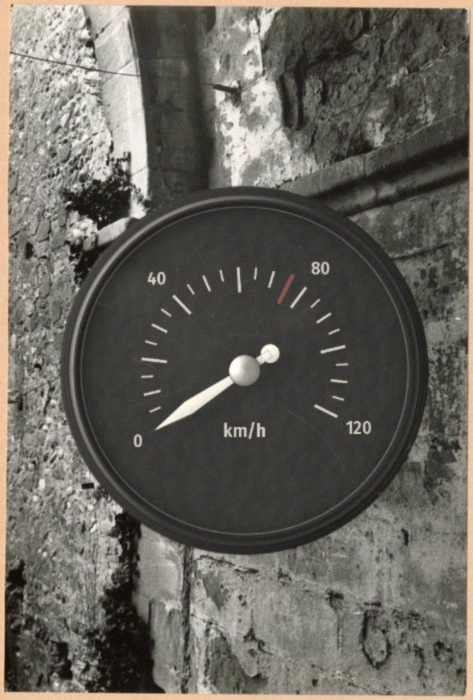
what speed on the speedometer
0 km/h
